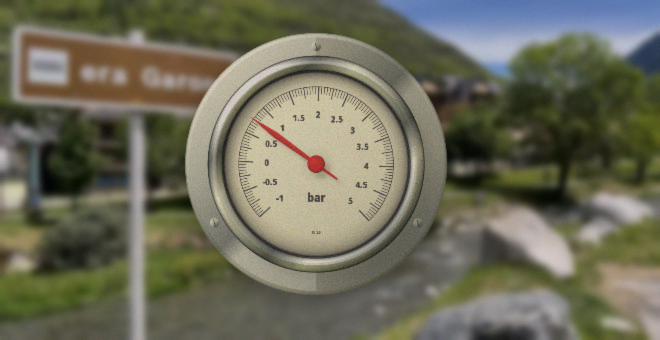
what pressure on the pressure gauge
0.75 bar
